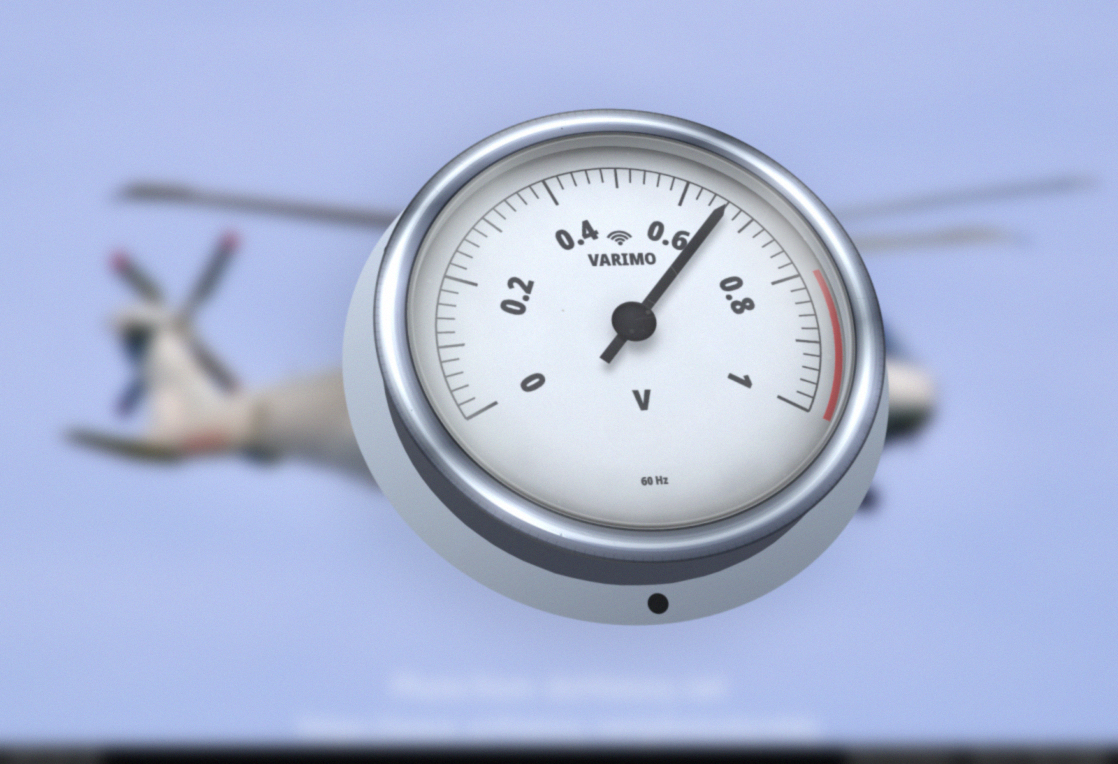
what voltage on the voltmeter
0.66 V
